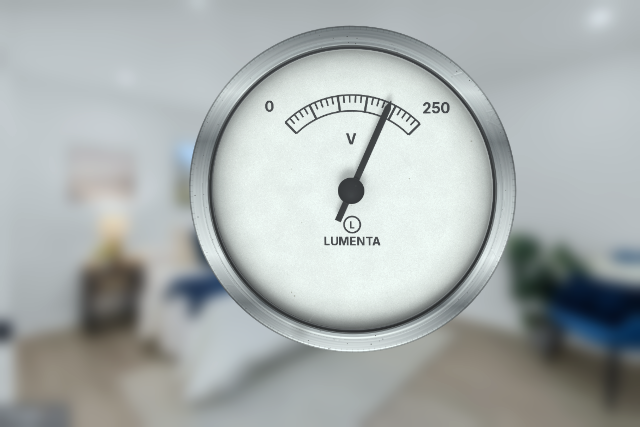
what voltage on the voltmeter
190 V
